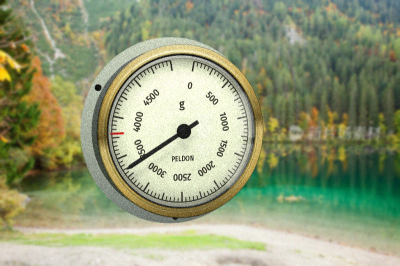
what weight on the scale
3350 g
